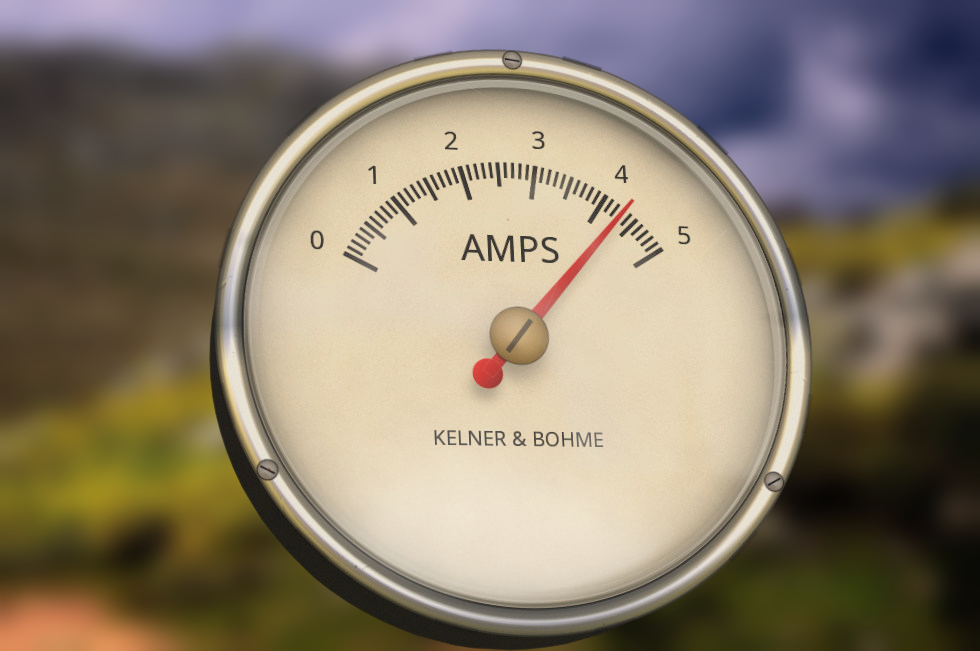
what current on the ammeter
4.3 A
